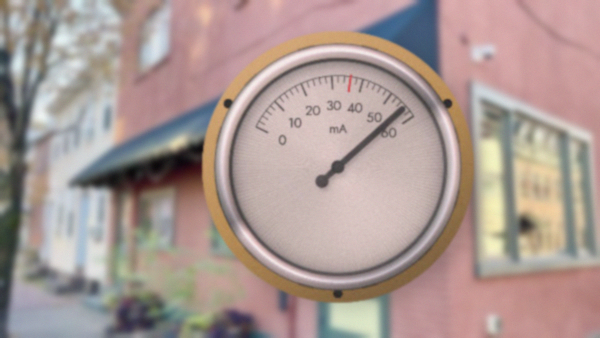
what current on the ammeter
56 mA
